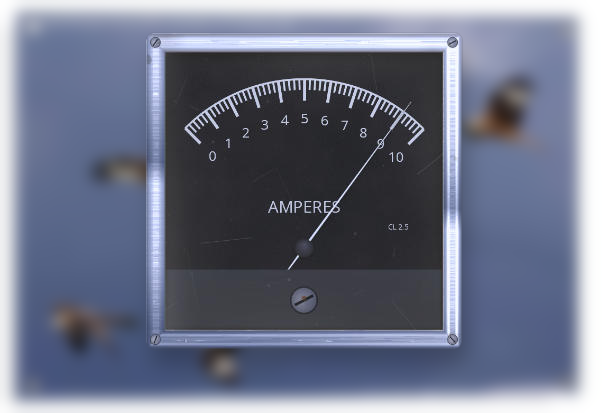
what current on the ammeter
9 A
